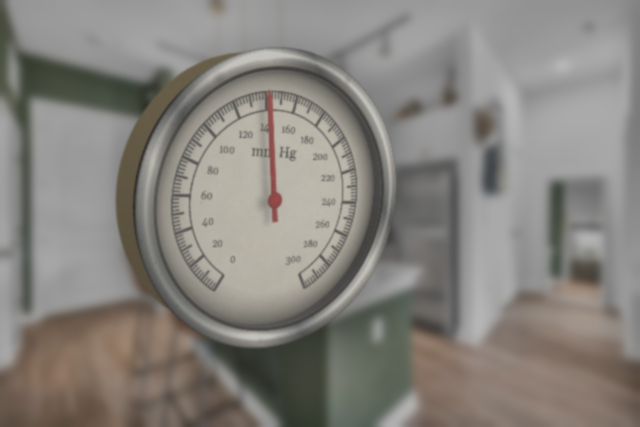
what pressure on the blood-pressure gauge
140 mmHg
